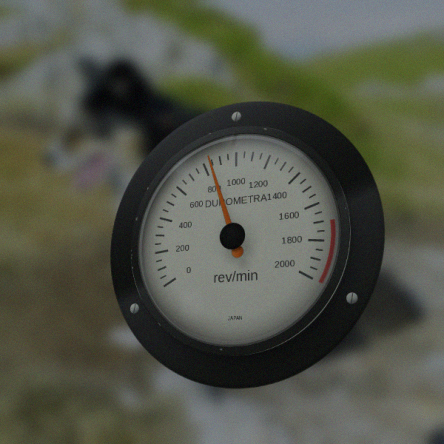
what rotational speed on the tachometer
850 rpm
